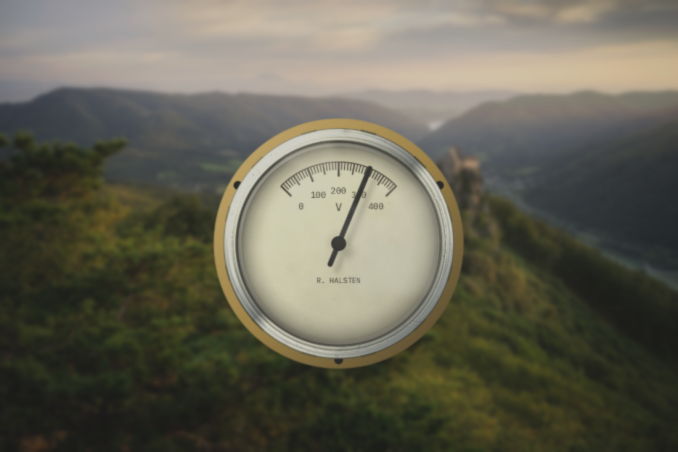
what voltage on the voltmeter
300 V
